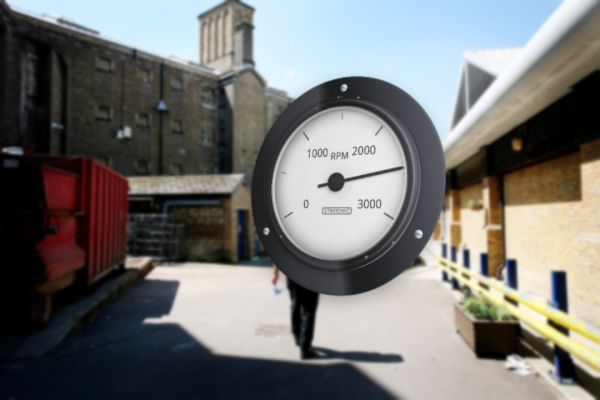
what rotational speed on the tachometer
2500 rpm
